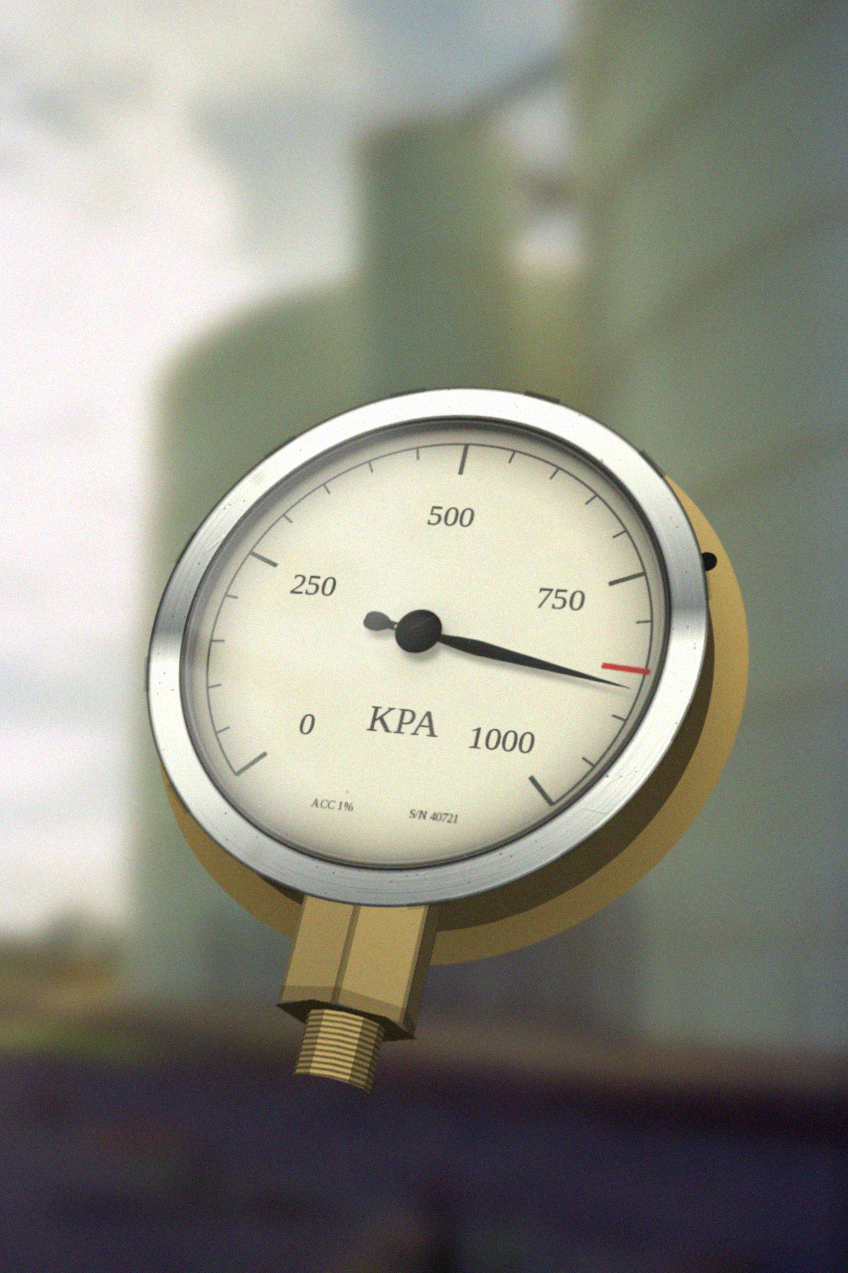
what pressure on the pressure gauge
875 kPa
